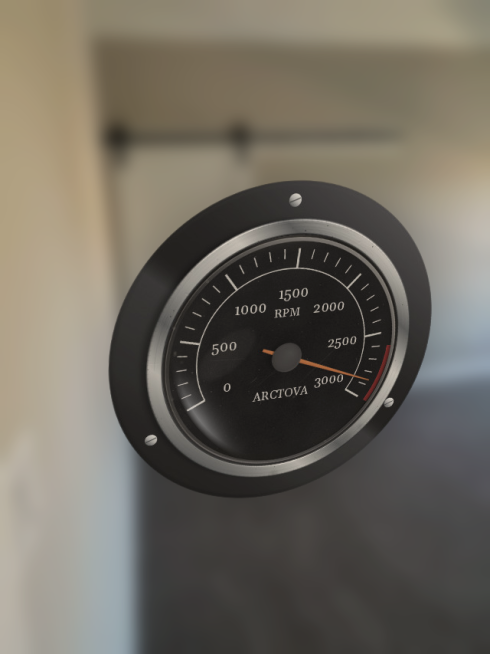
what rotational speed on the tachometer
2850 rpm
